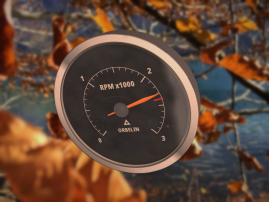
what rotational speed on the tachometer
2300 rpm
